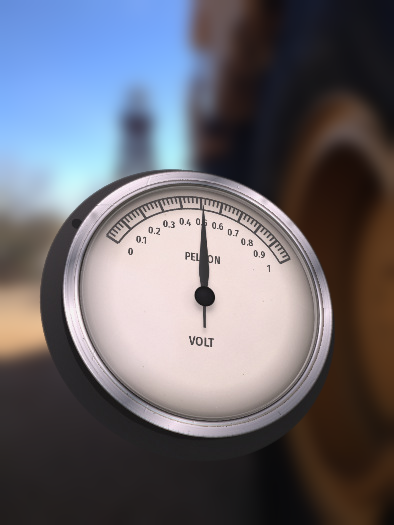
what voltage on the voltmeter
0.5 V
